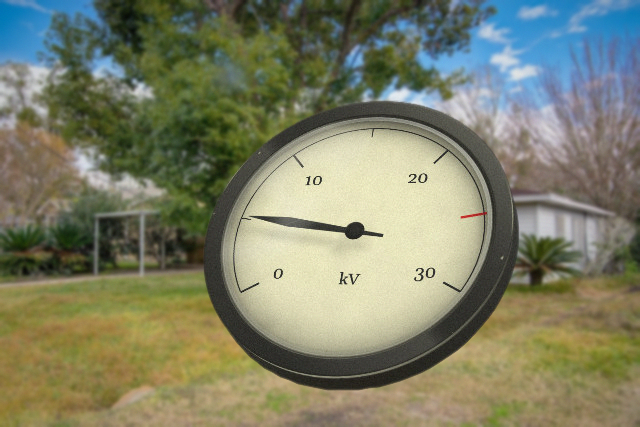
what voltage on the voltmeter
5 kV
